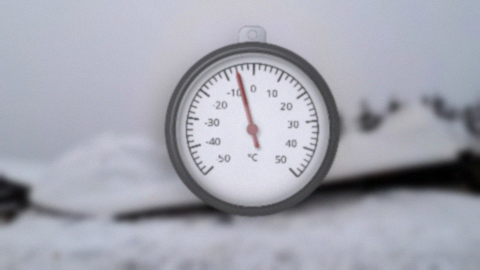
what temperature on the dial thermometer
-6 °C
